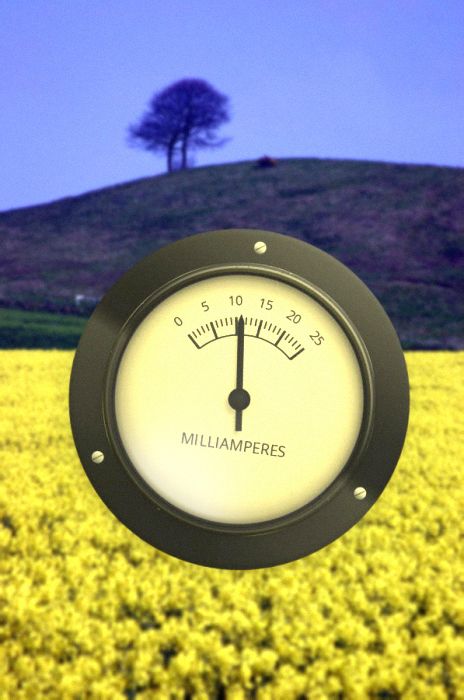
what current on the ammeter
11 mA
